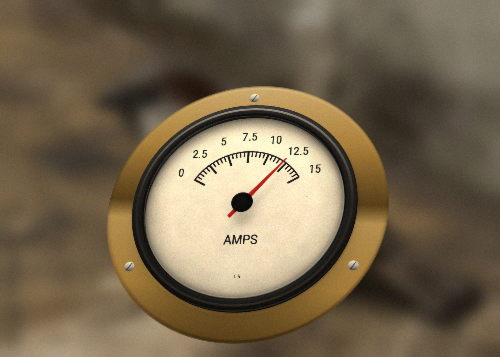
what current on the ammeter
12.5 A
